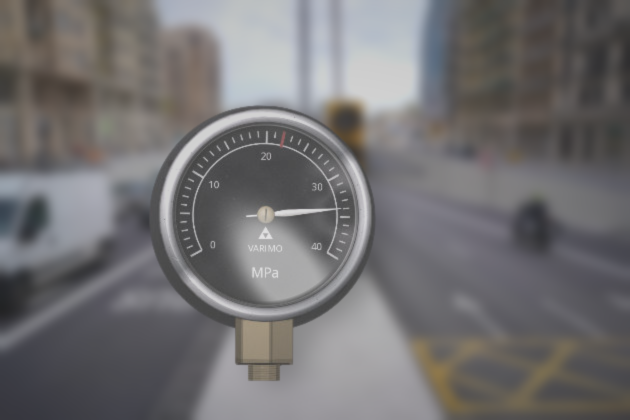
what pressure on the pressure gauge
34 MPa
